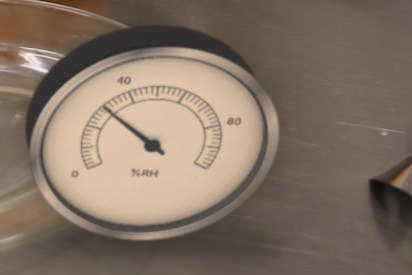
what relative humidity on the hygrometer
30 %
